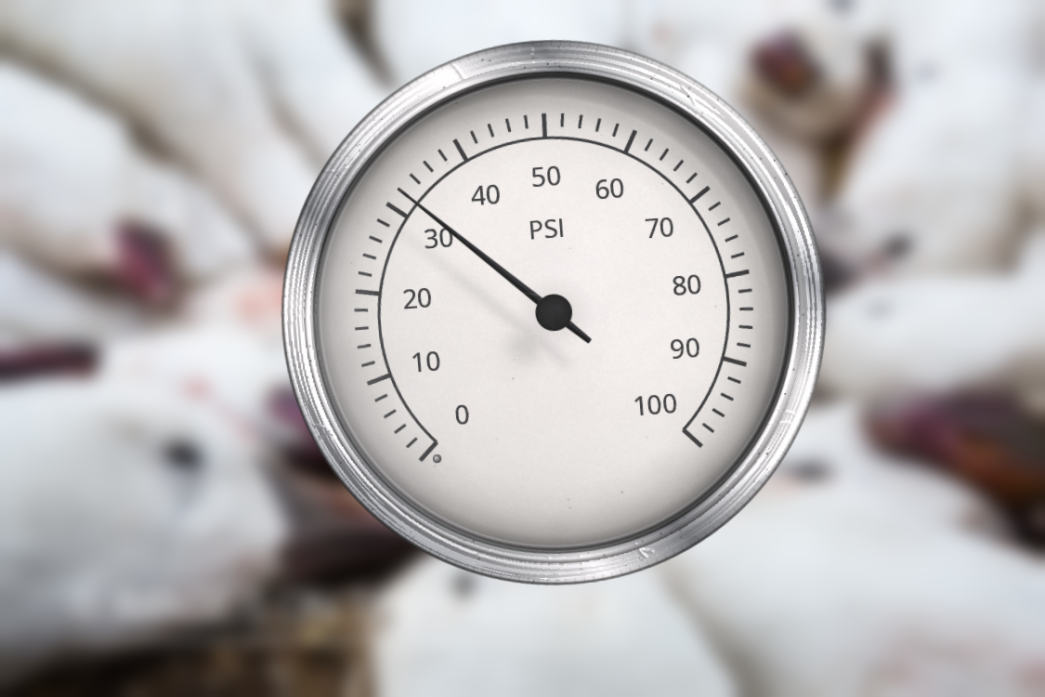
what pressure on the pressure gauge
32 psi
